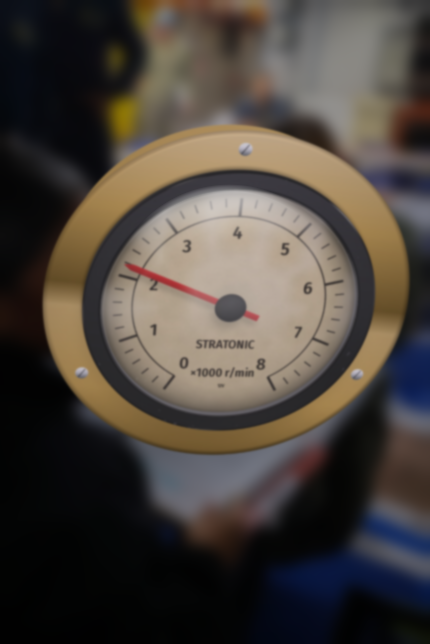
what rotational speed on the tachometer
2200 rpm
